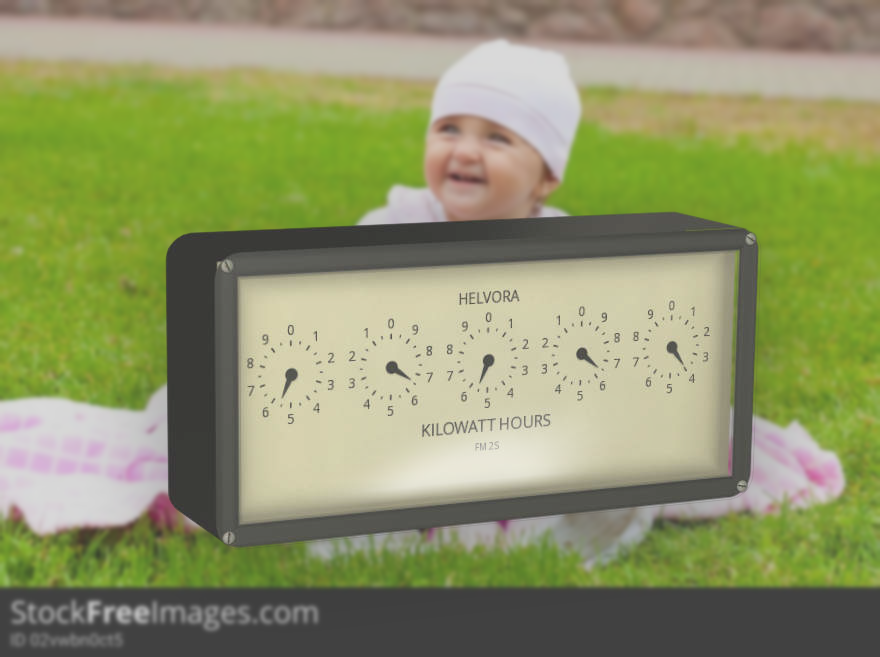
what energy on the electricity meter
56564 kWh
